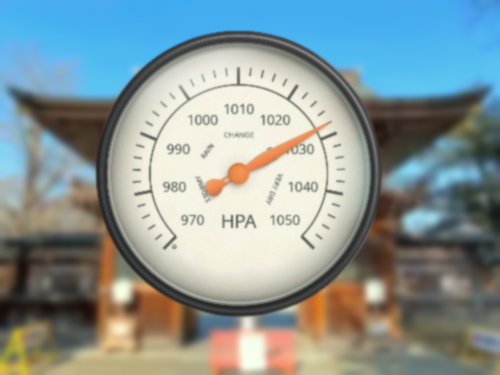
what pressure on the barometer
1028 hPa
